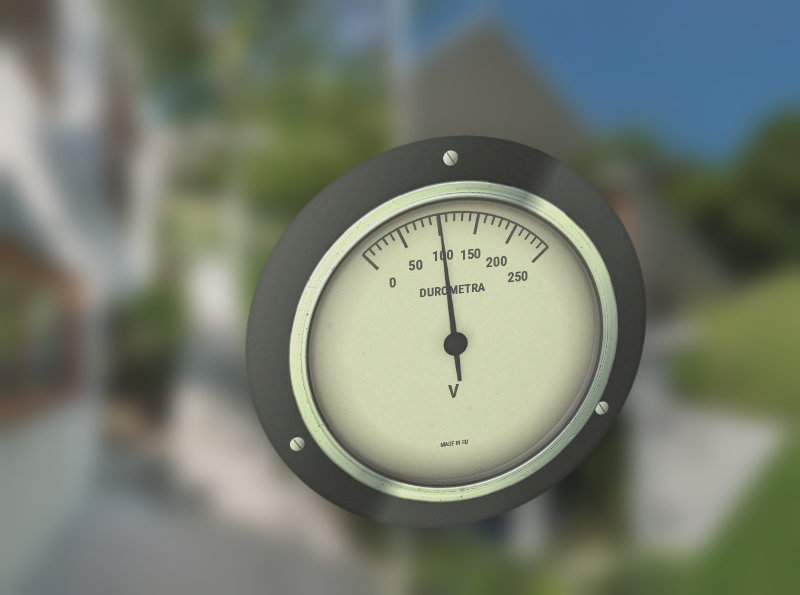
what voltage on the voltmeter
100 V
